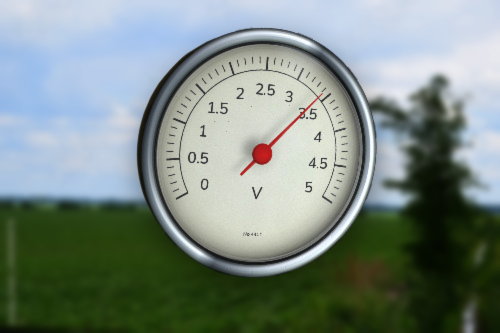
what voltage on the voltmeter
3.4 V
